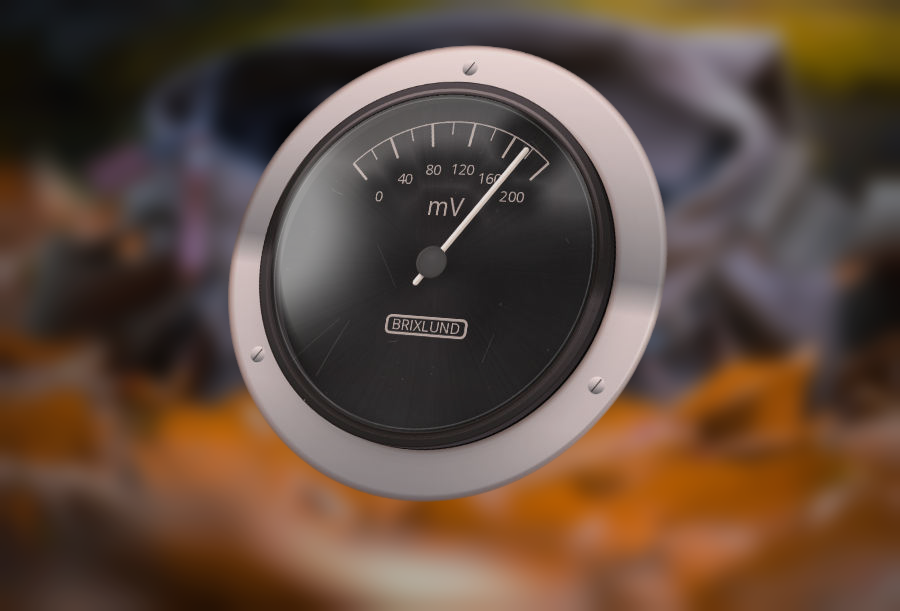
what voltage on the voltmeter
180 mV
